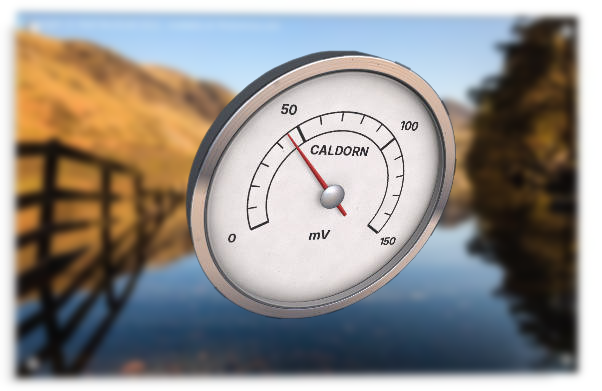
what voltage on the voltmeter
45 mV
